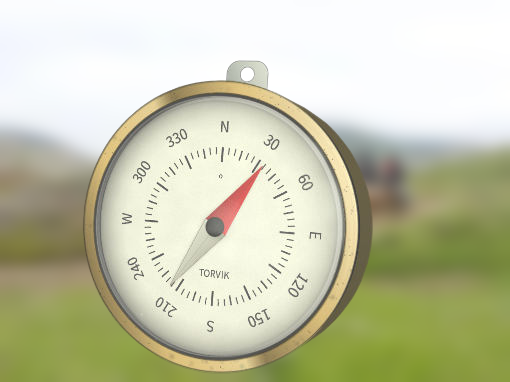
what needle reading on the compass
35 °
